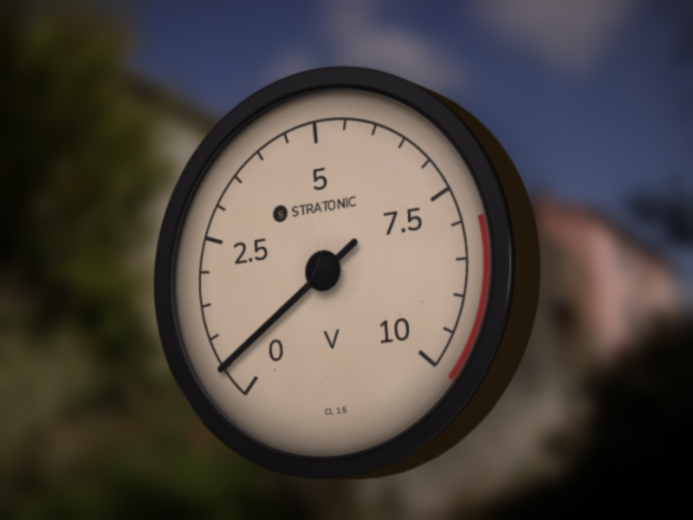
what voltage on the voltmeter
0.5 V
